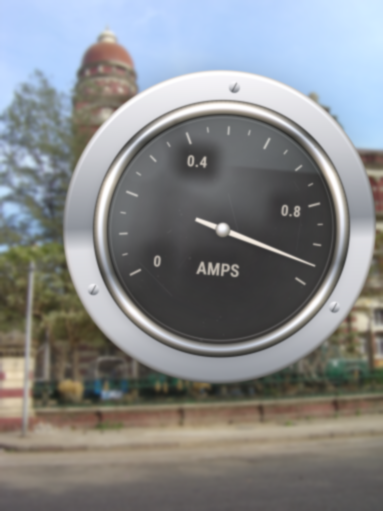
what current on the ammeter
0.95 A
